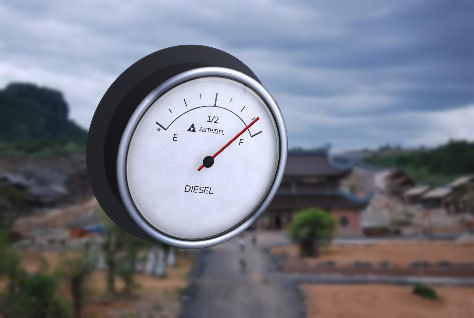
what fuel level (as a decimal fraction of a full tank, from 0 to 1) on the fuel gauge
0.875
